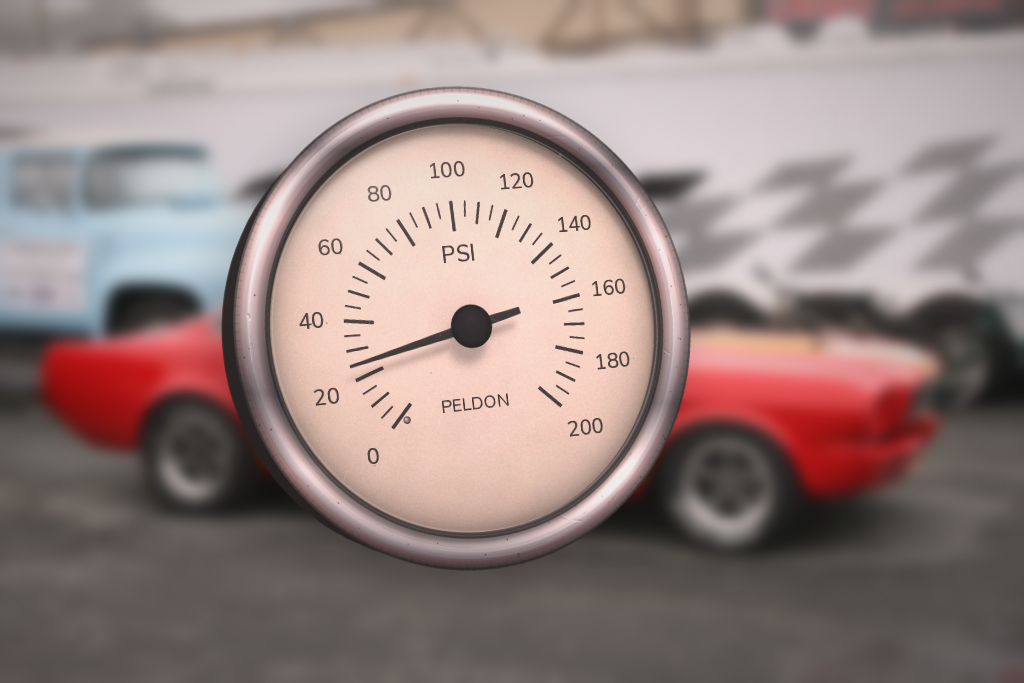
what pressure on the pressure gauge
25 psi
